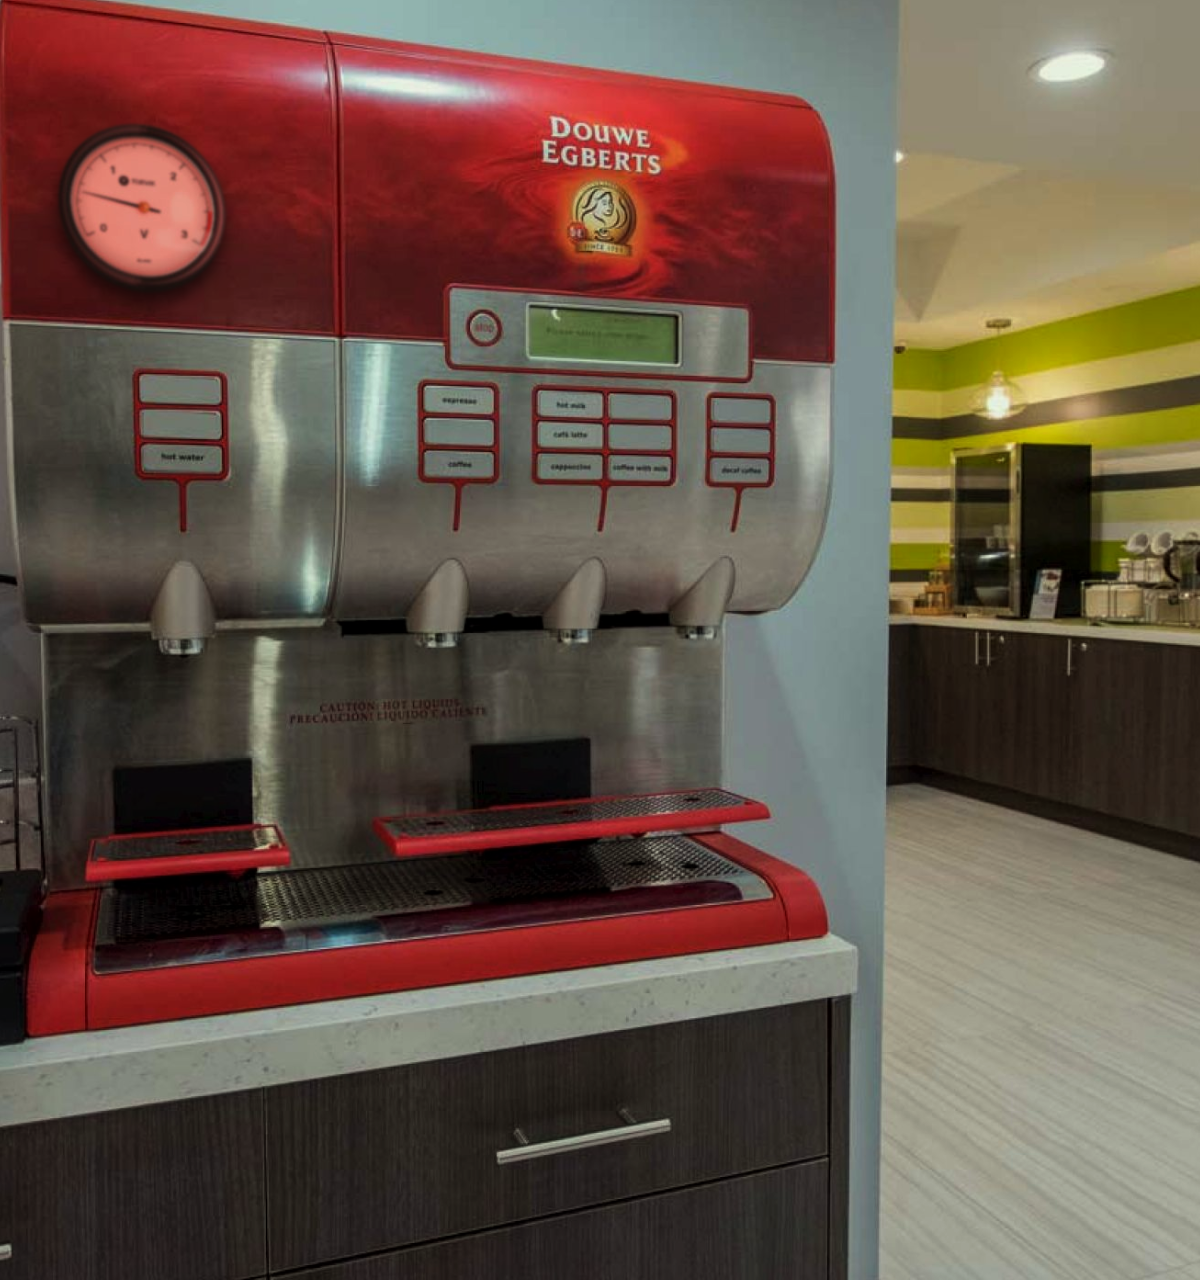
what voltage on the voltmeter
0.5 V
